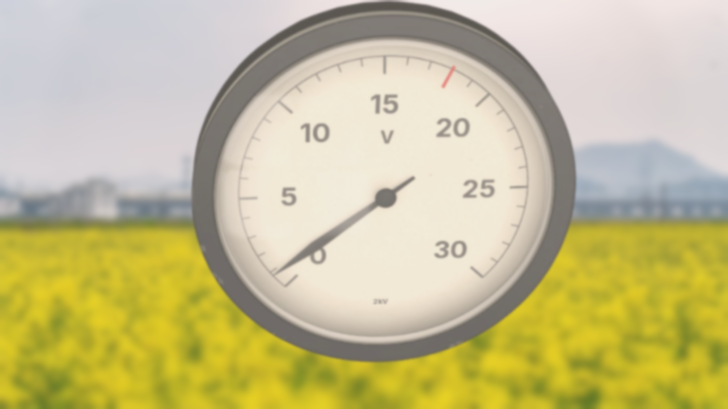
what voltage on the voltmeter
1 V
